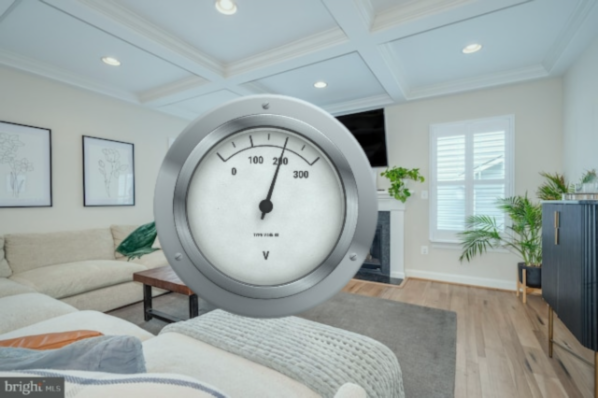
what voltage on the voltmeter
200 V
